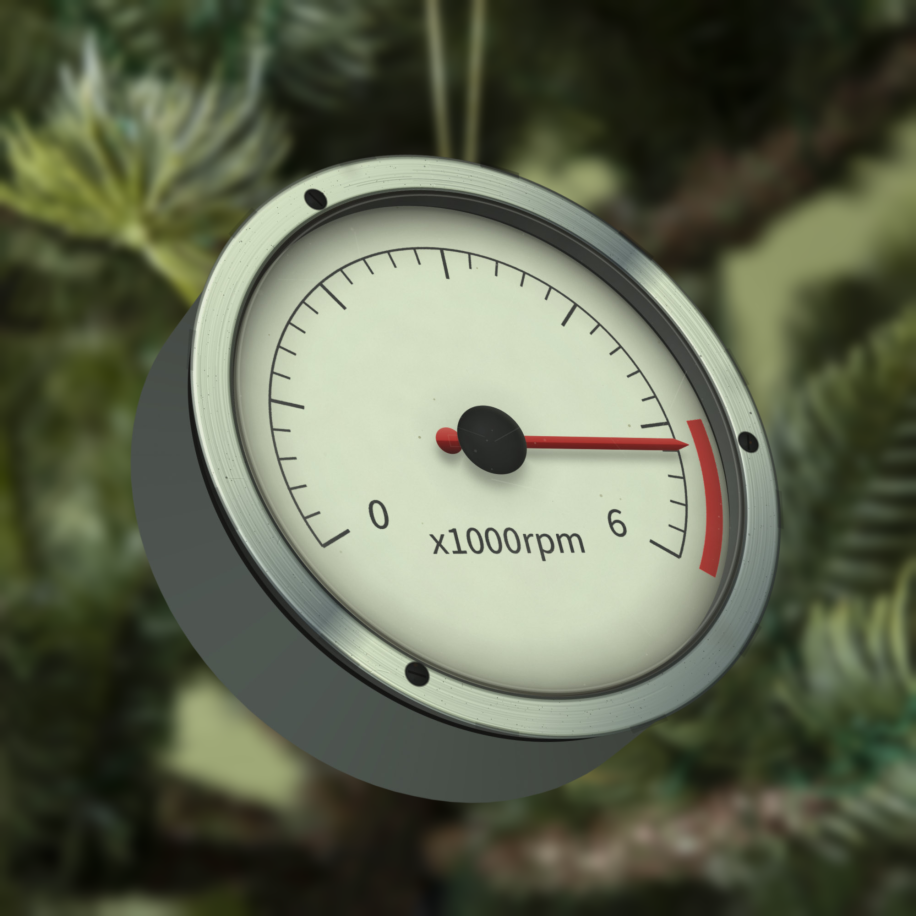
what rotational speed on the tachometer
5200 rpm
